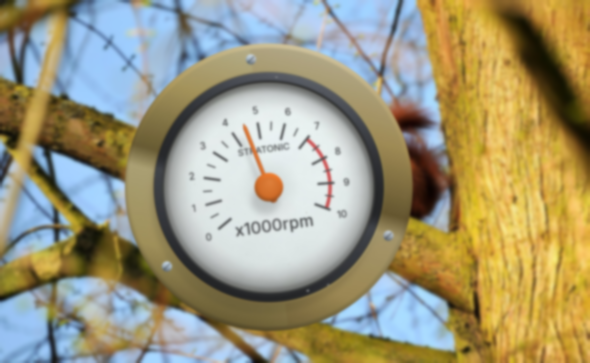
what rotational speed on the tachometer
4500 rpm
